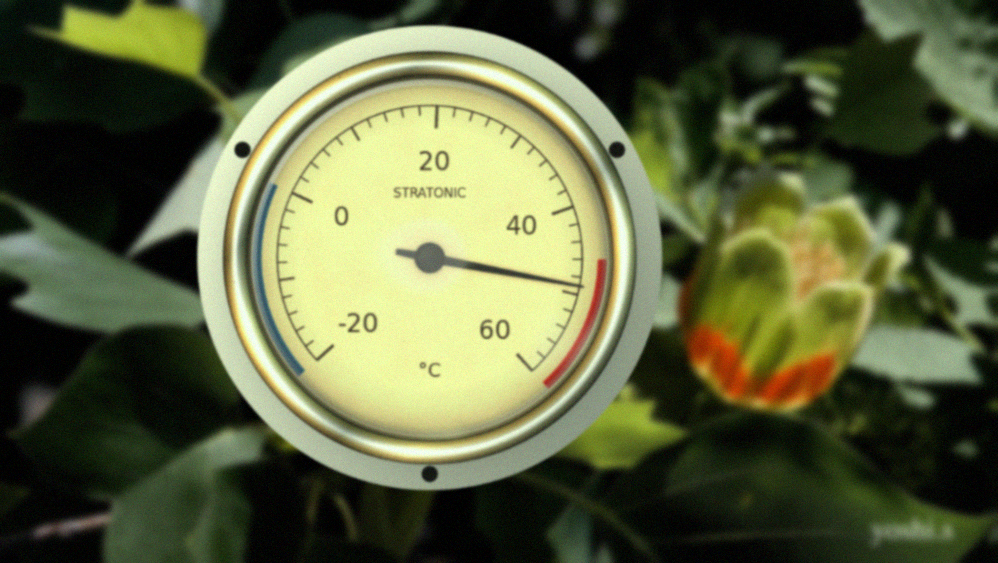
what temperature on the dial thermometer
49 °C
